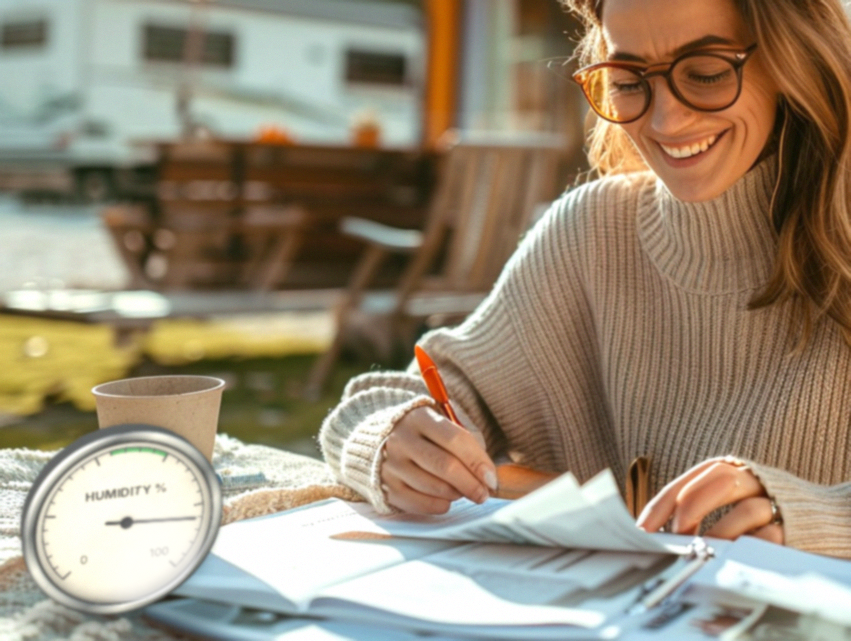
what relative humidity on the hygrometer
84 %
